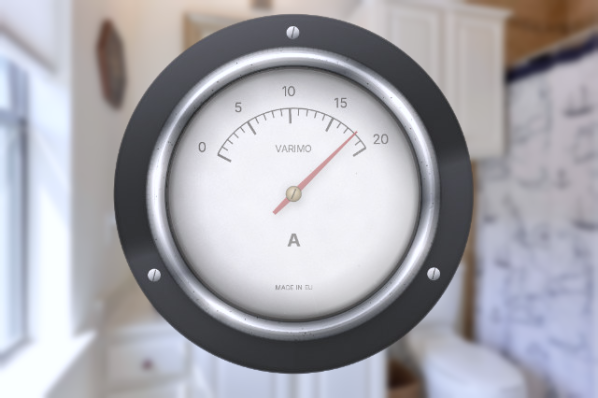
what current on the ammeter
18 A
